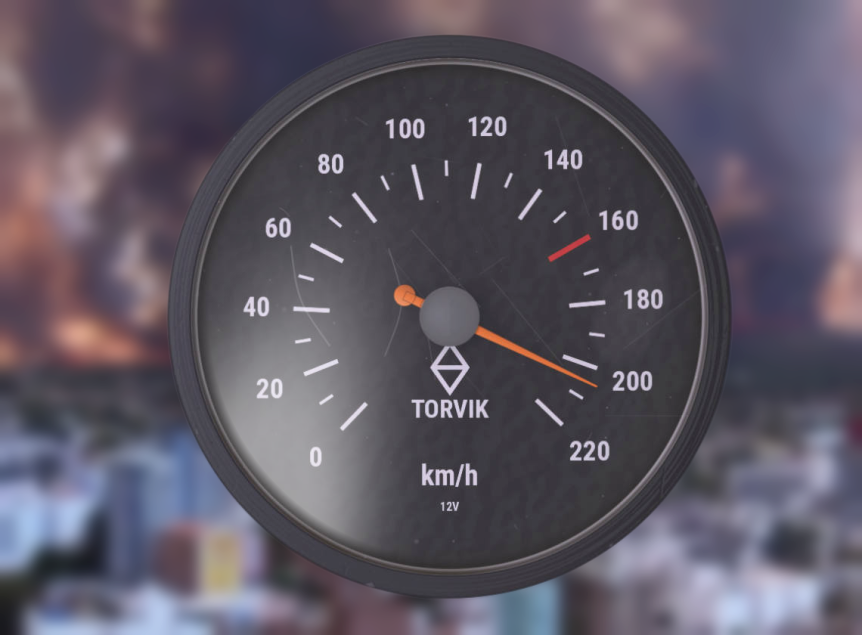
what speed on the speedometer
205 km/h
